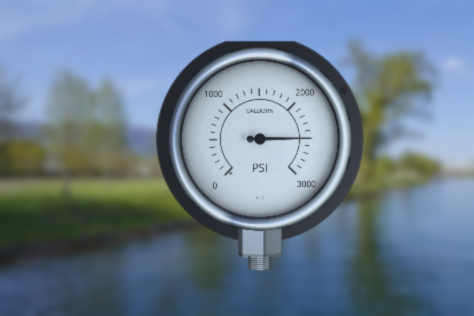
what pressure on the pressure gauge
2500 psi
